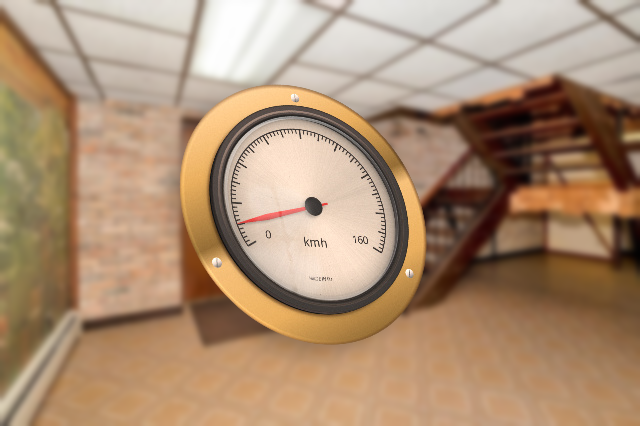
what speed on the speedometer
10 km/h
